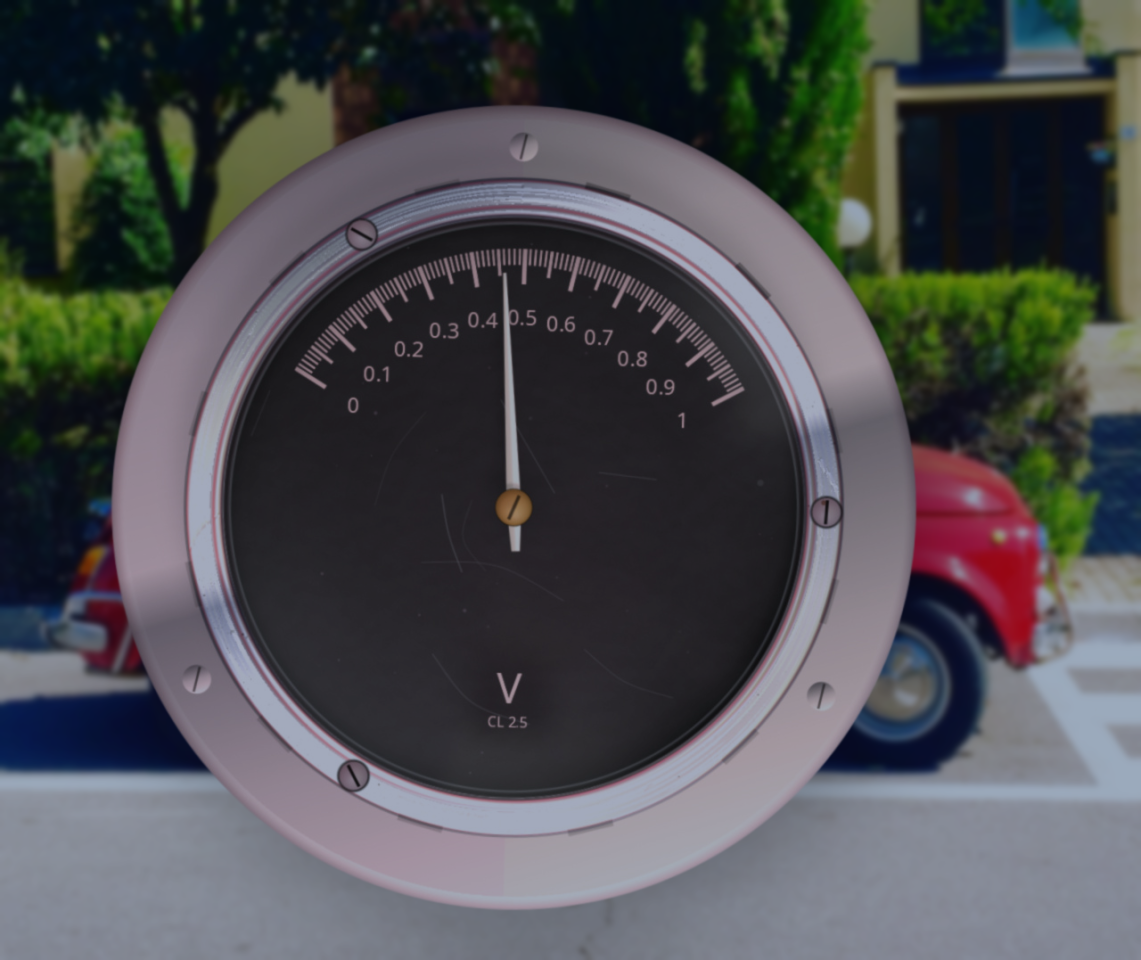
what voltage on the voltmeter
0.46 V
